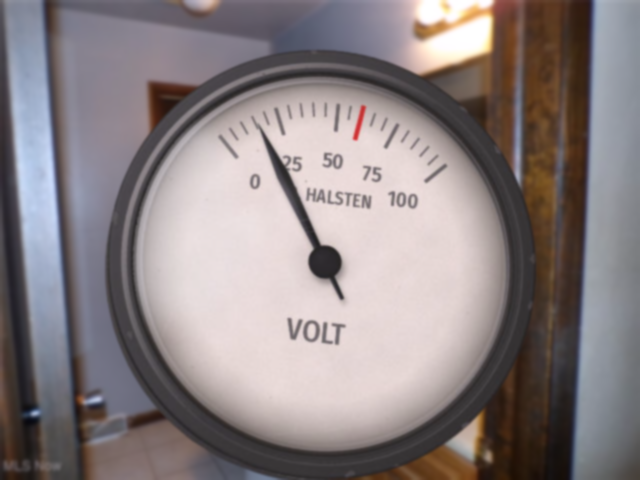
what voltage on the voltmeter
15 V
